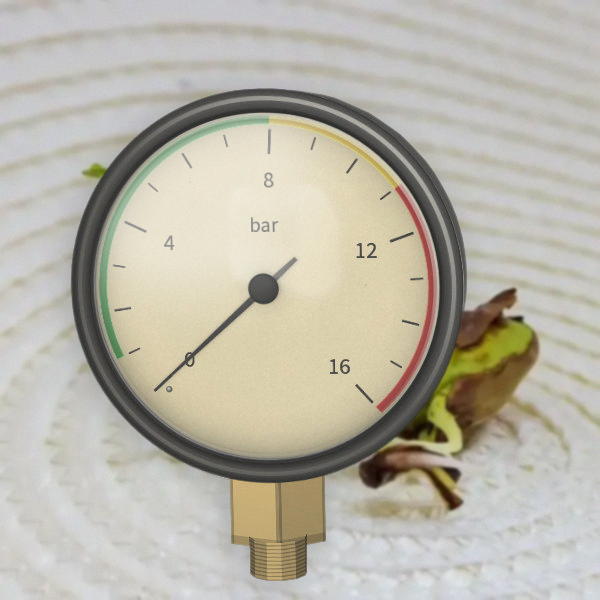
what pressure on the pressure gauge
0 bar
